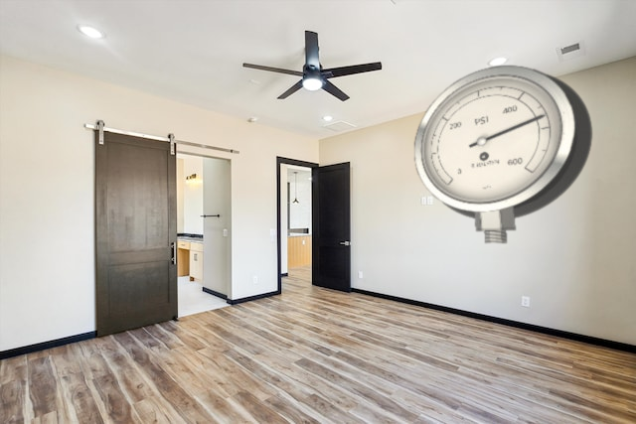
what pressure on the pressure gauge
475 psi
